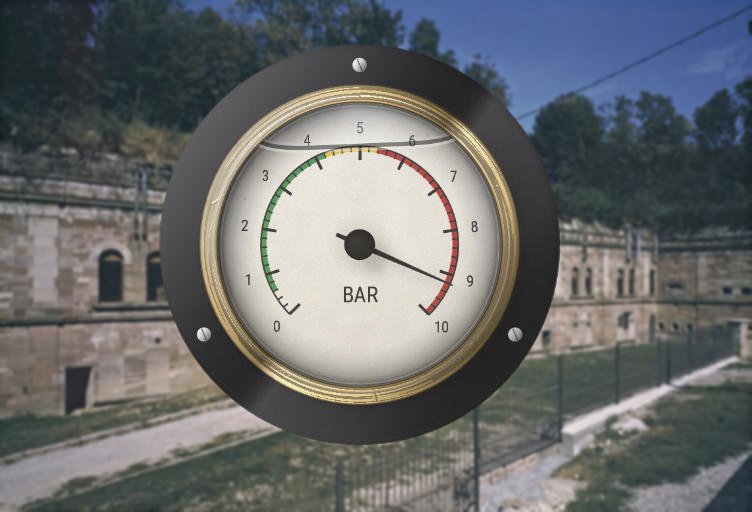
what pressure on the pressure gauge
9.2 bar
